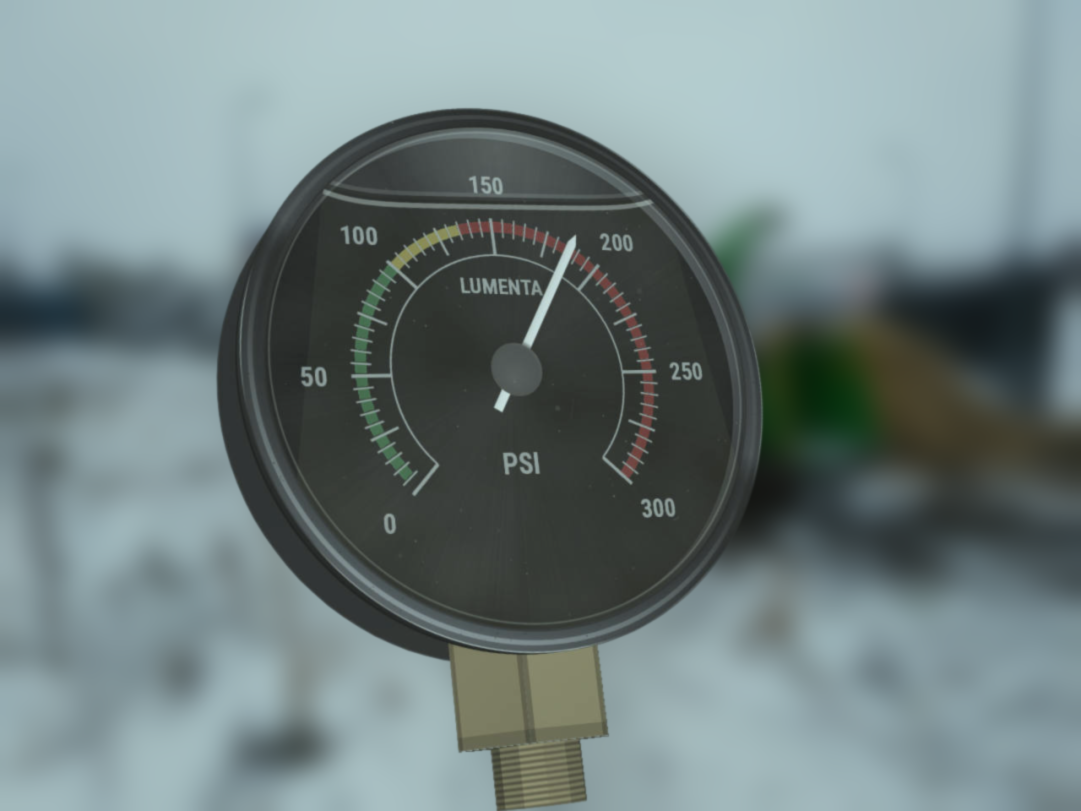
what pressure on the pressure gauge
185 psi
